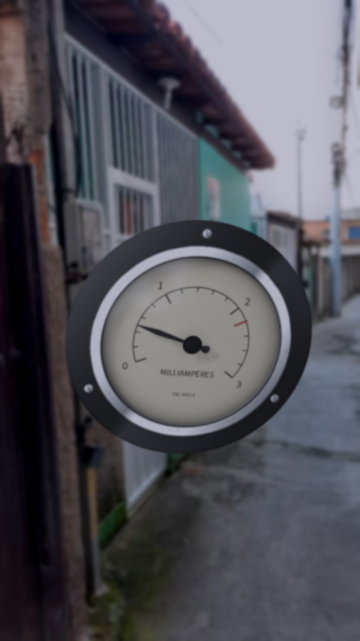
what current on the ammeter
0.5 mA
